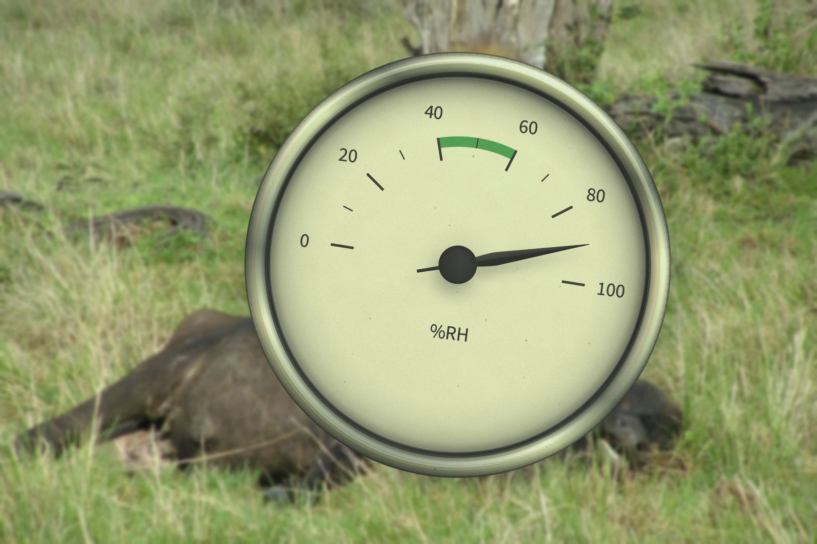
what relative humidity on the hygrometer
90 %
